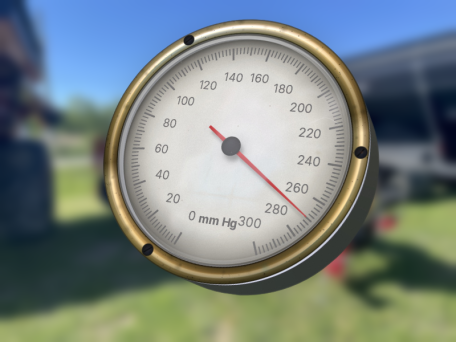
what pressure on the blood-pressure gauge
270 mmHg
